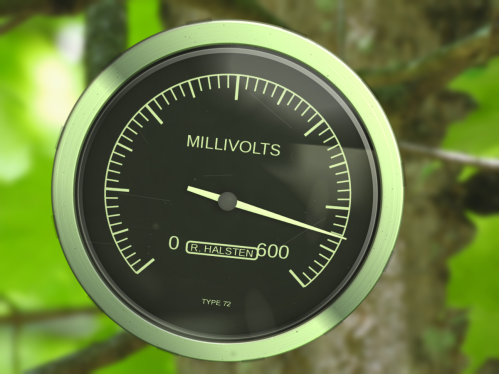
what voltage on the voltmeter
530 mV
